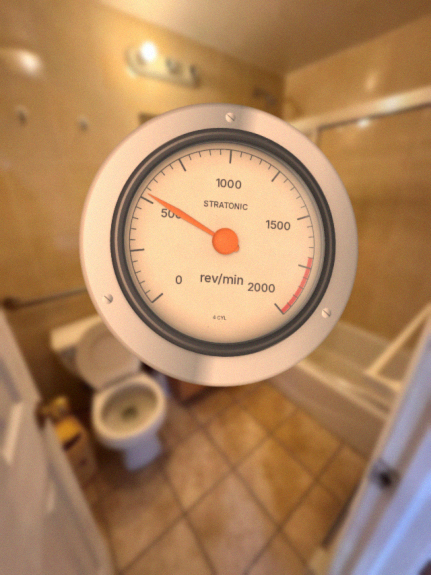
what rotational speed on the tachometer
525 rpm
